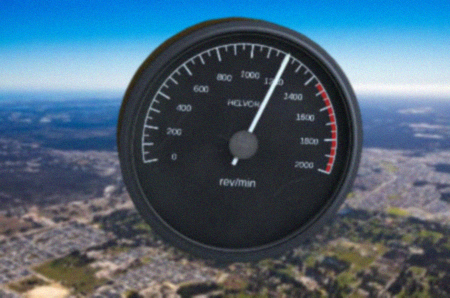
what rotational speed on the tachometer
1200 rpm
